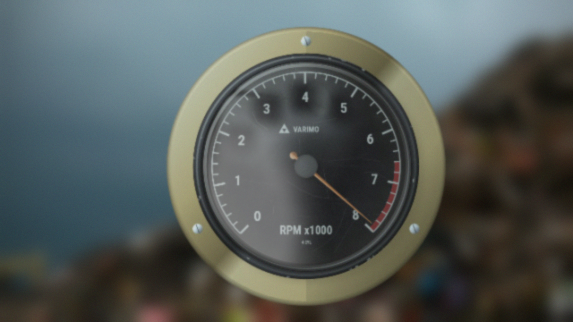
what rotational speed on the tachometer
7900 rpm
